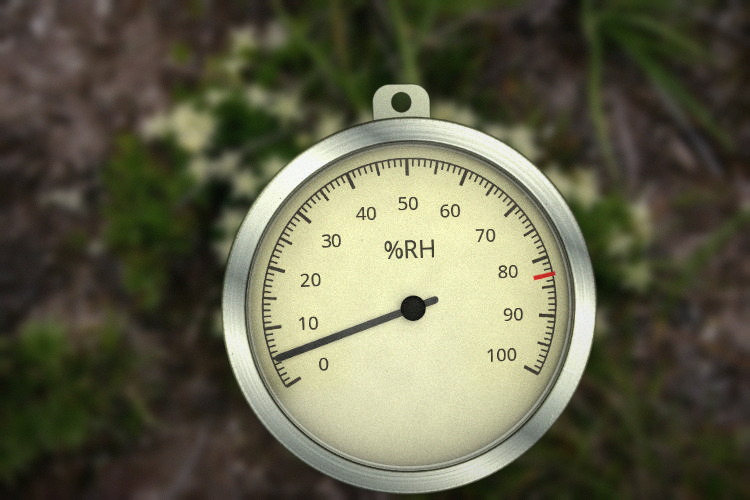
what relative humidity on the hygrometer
5 %
